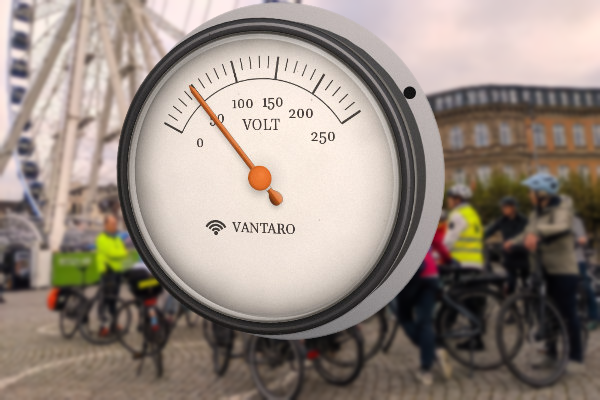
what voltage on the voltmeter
50 V
